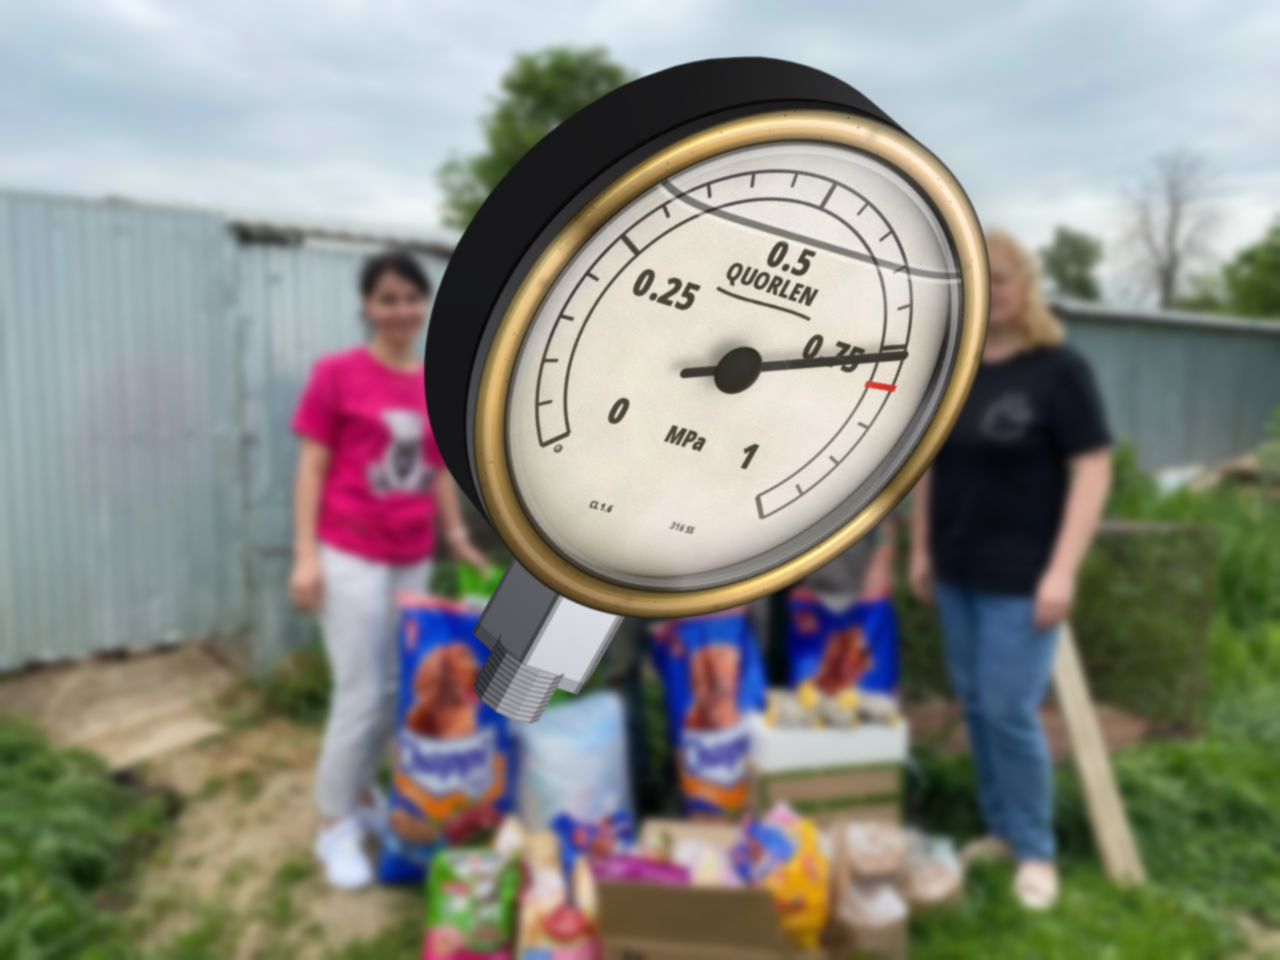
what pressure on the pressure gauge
0.75 MPa
